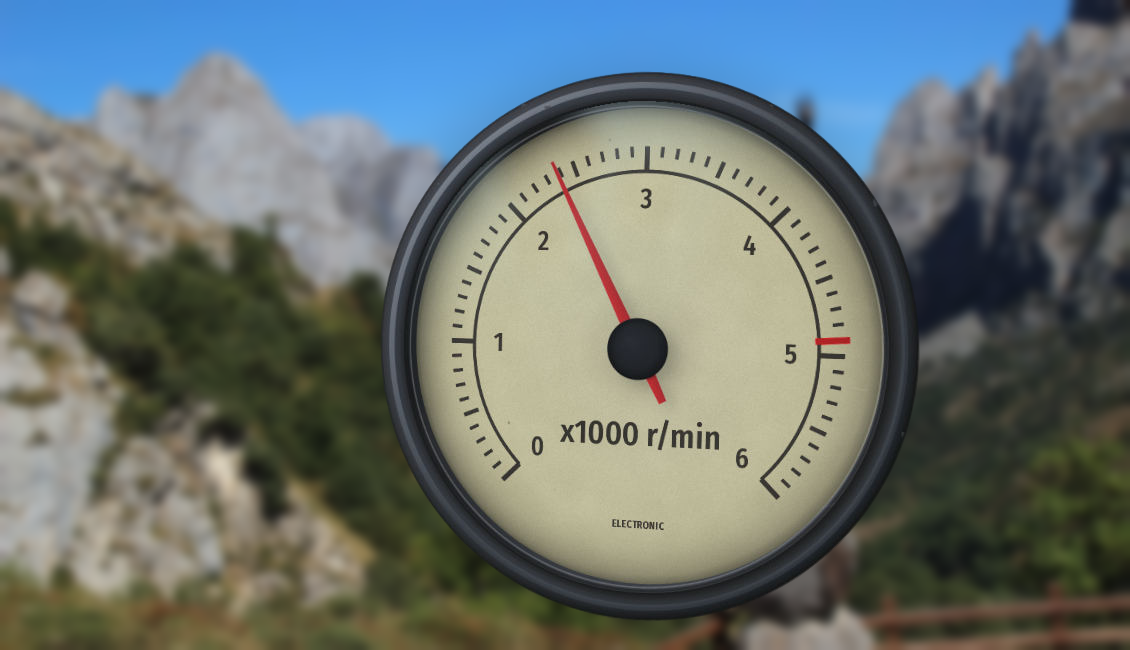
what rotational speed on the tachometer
2400 rpm
